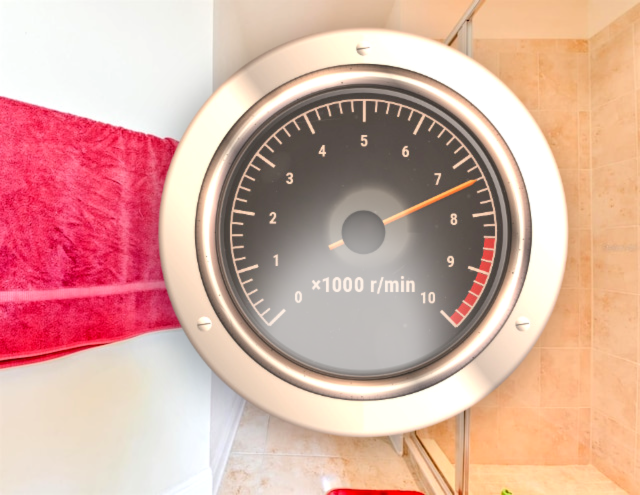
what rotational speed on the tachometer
7400 rpm
